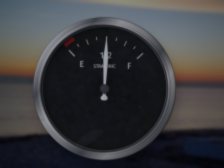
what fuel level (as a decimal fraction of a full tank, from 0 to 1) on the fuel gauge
0.5
